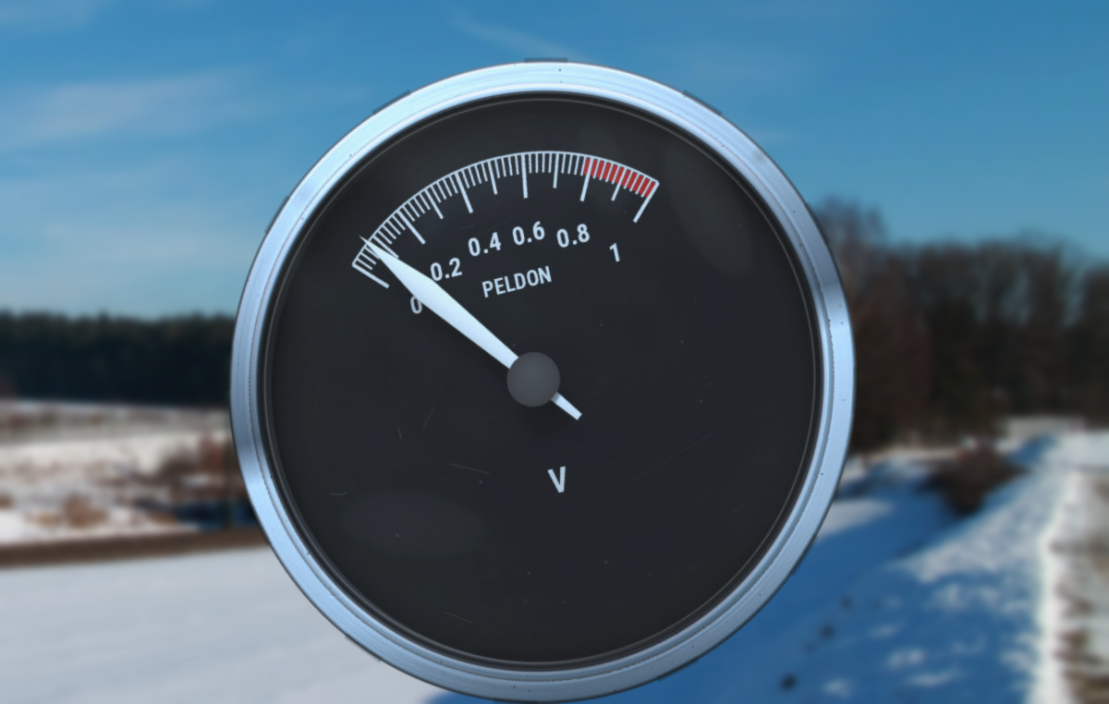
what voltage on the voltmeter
0.08 V
